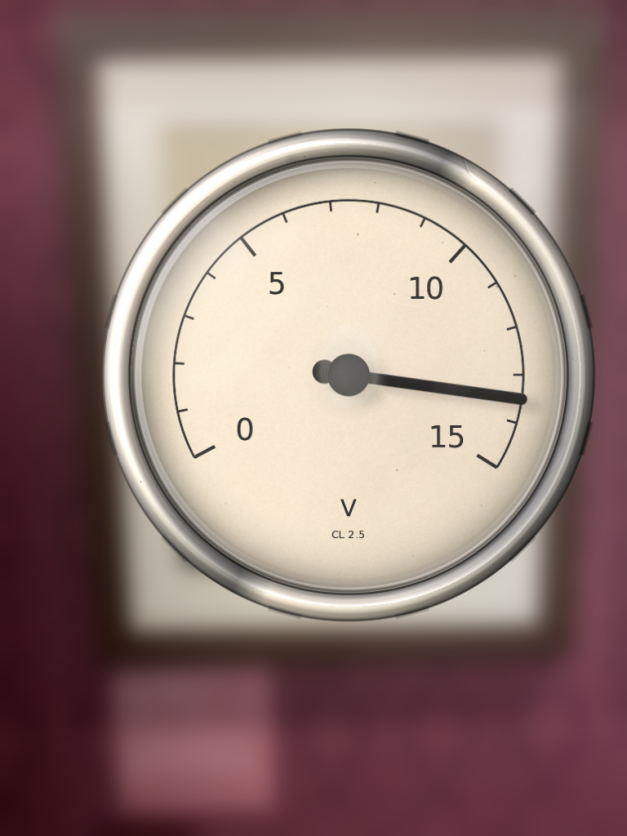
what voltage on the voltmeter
13.5 V
